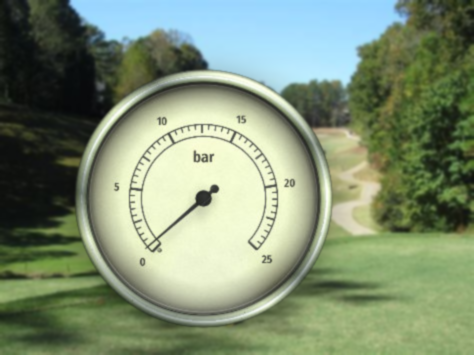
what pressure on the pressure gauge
0.5 bar
